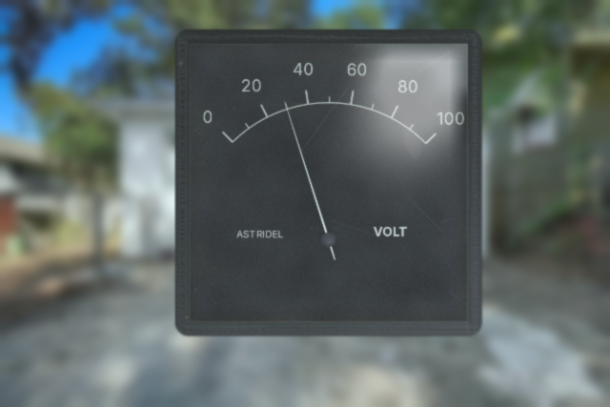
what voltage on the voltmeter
30 V
